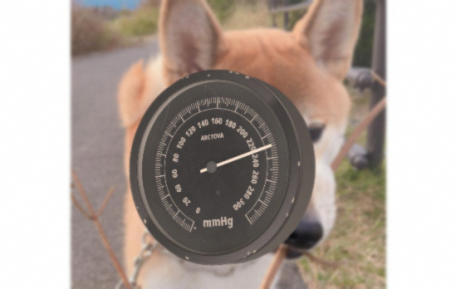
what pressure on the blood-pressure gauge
230 mmHg
